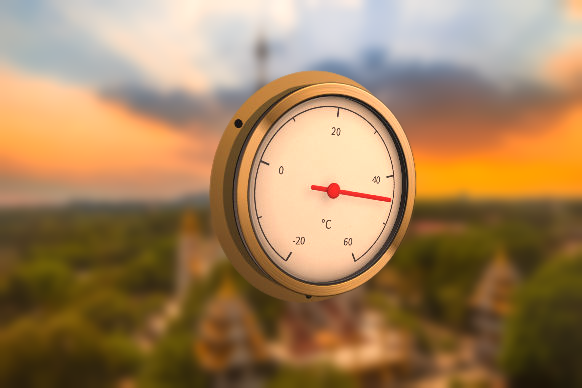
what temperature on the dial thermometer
45 °C
